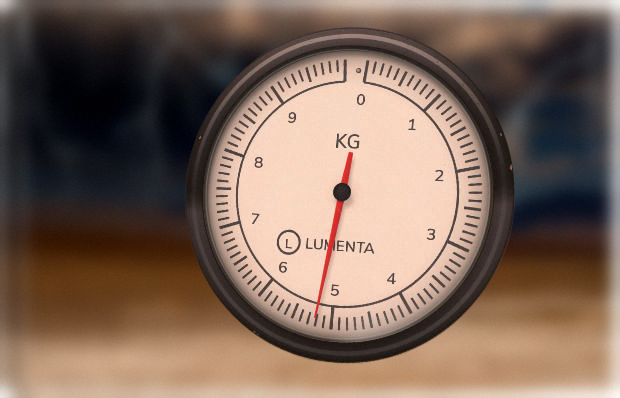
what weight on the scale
5.2 kg
